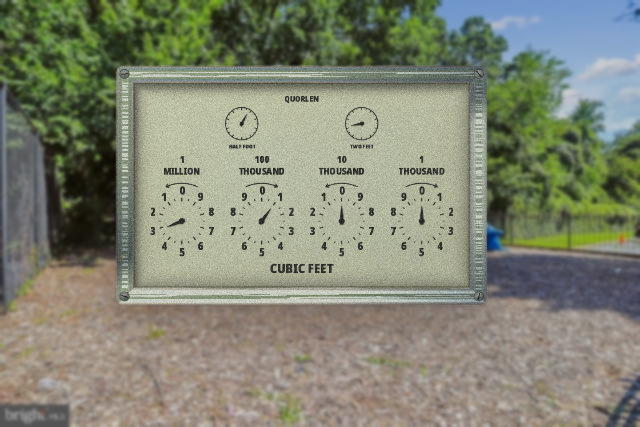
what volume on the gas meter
310000 ft³
